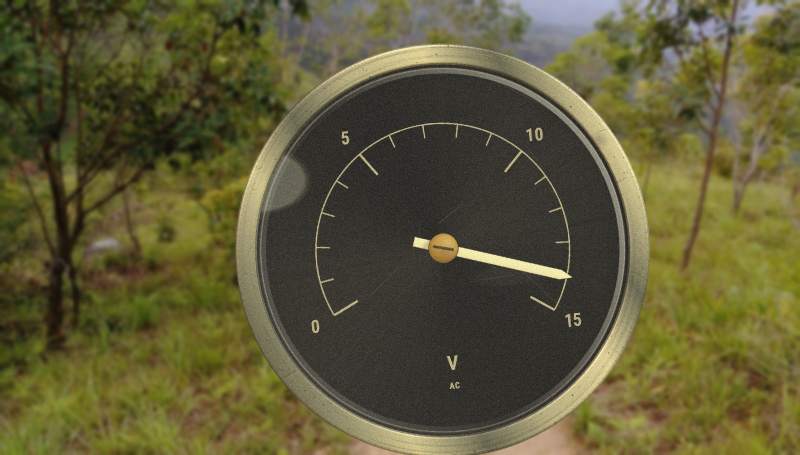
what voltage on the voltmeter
14 V
